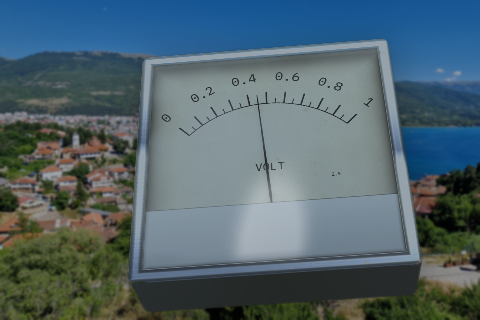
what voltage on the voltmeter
0.45 V
